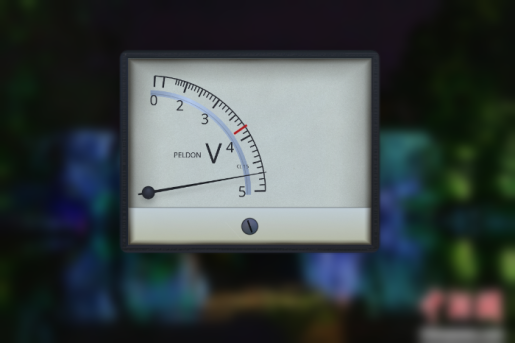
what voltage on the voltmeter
4.7 V
